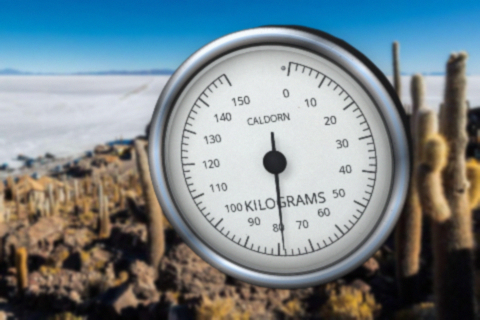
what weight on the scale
78 kg
